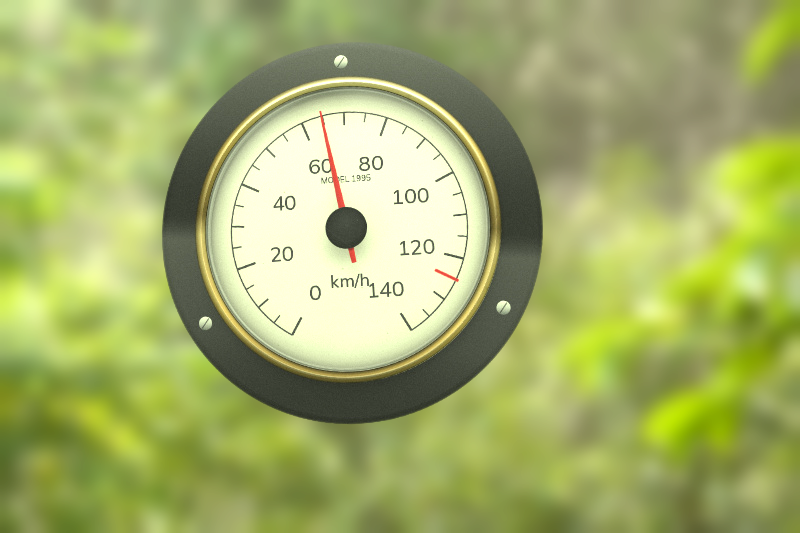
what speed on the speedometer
65 km/h
